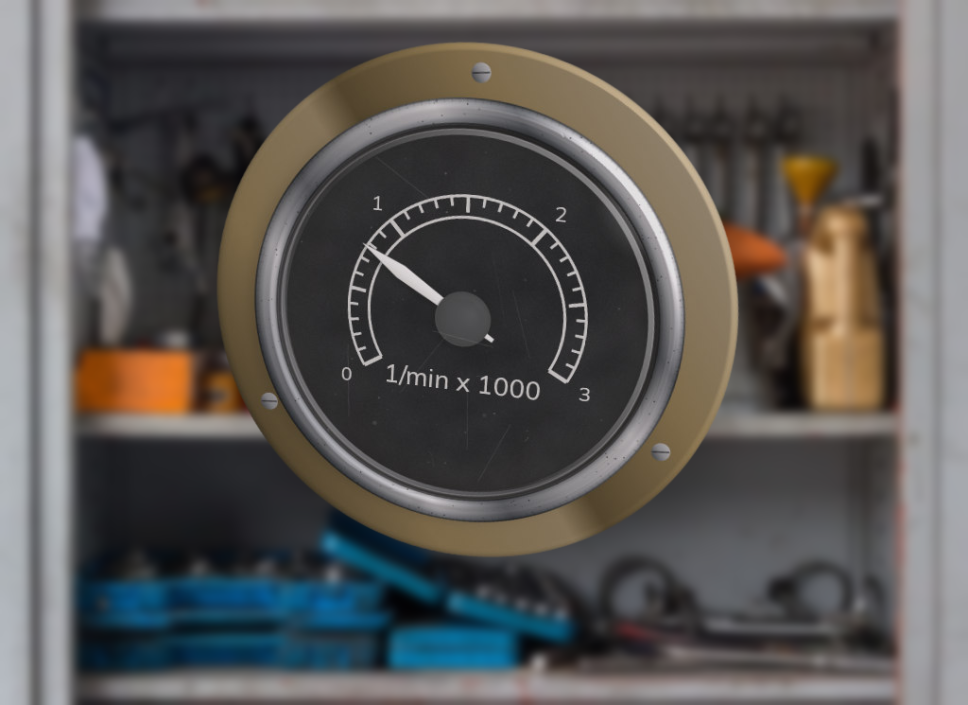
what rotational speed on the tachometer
800 rpm
